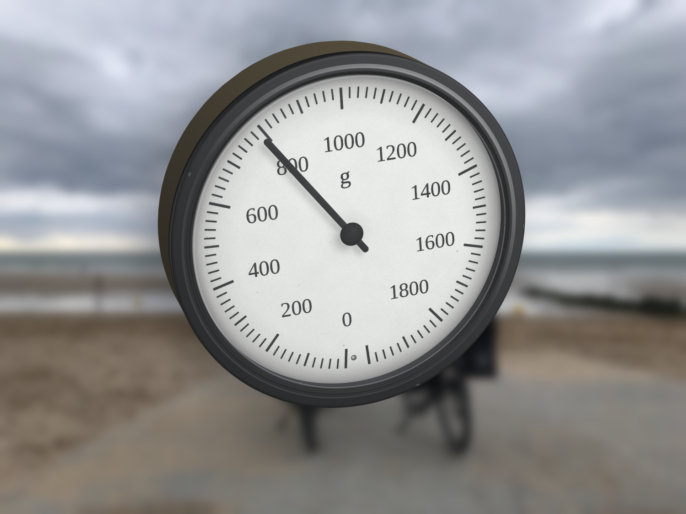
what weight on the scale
790 g
